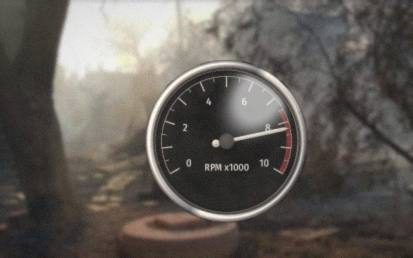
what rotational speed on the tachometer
8250 rpm
